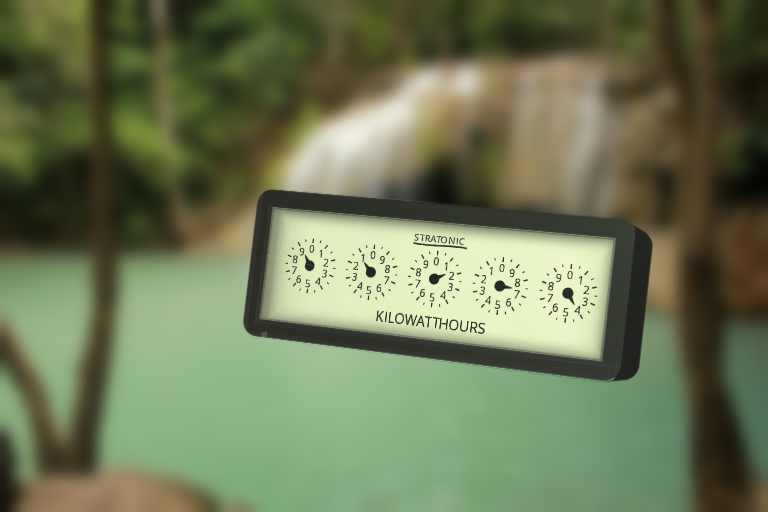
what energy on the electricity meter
91174 kWh
